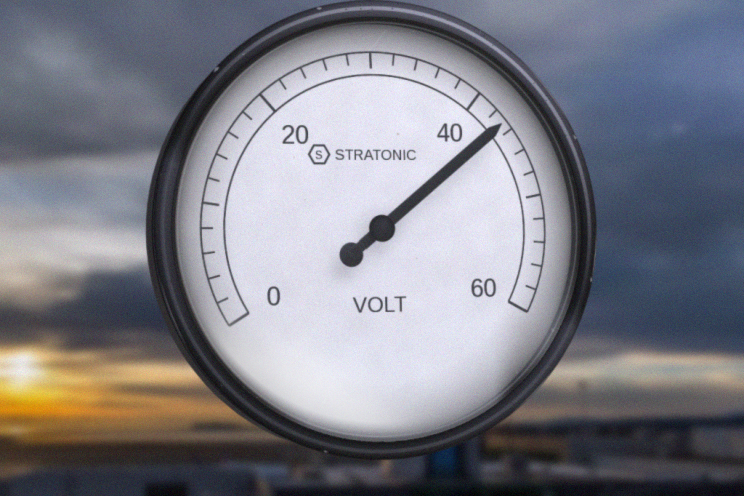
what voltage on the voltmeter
43 V
